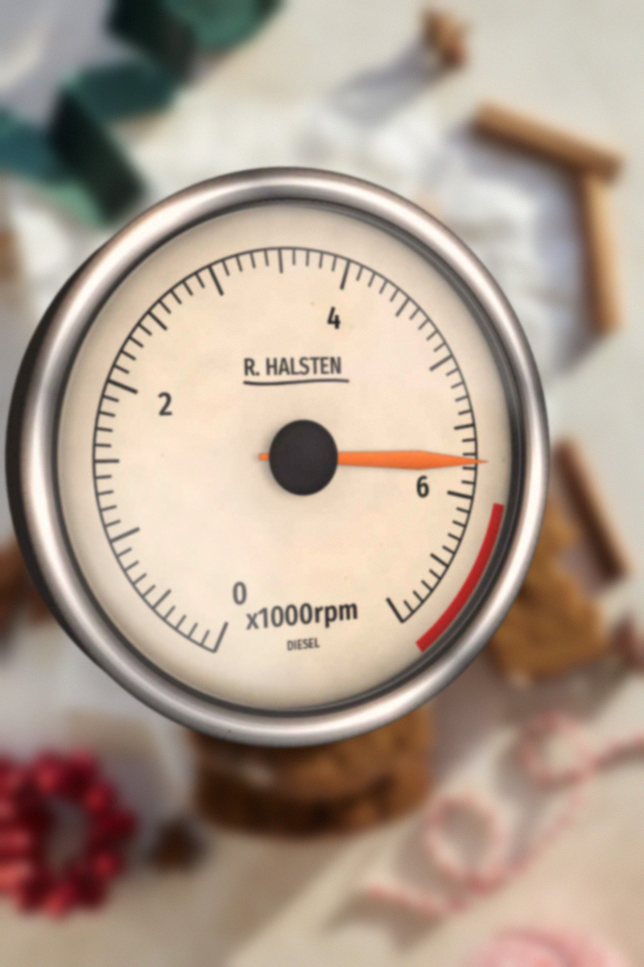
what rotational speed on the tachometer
5750 rpm
